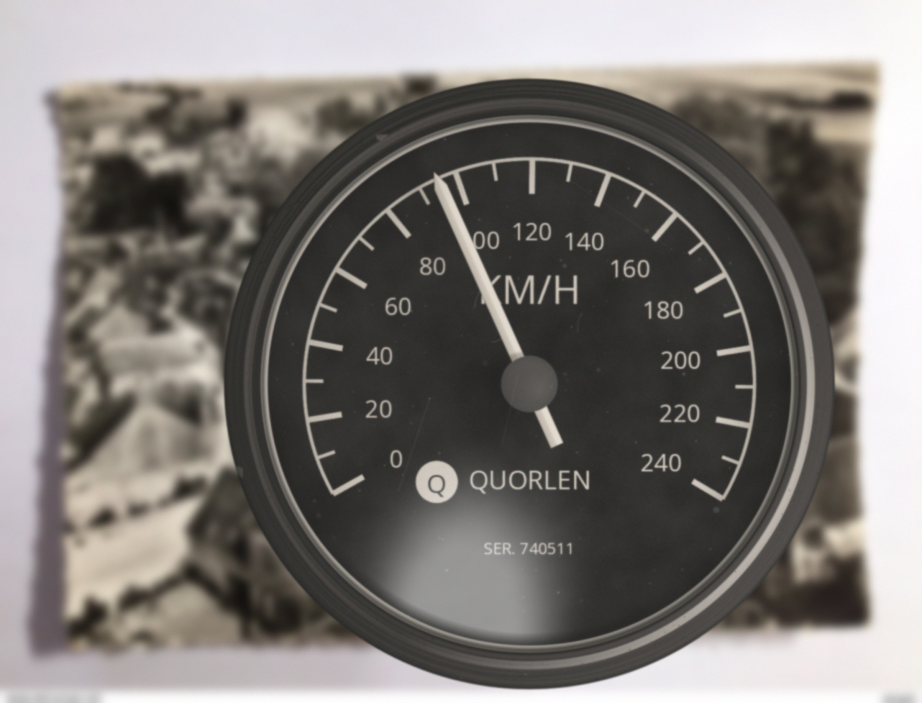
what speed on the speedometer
95 km/h
